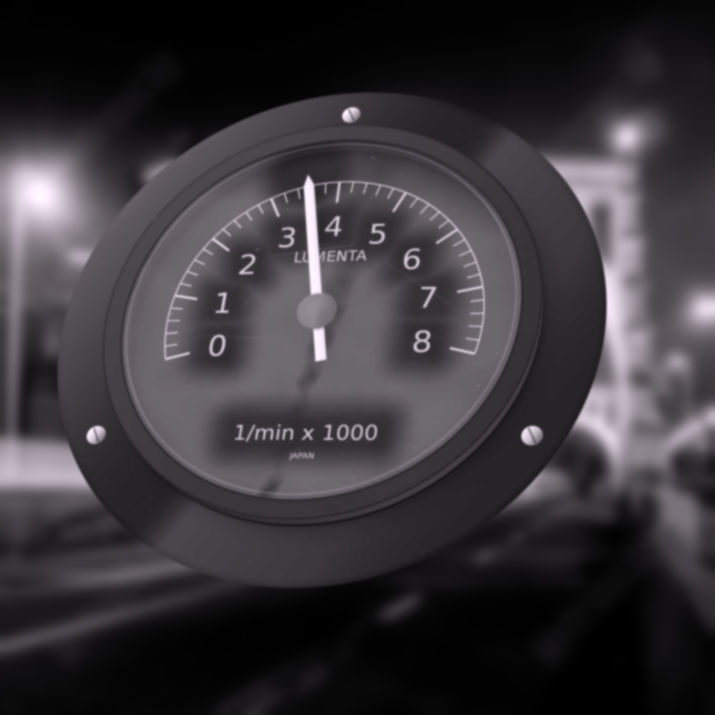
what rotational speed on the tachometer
3600 rpm
